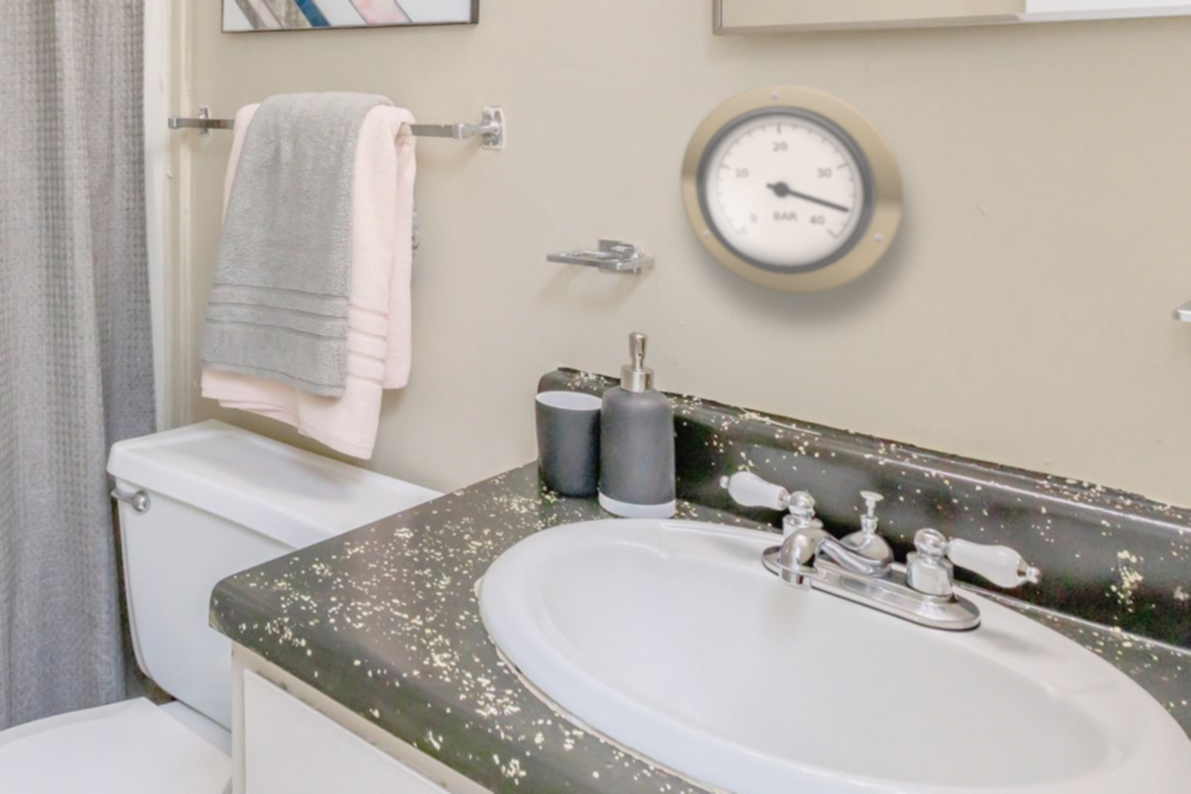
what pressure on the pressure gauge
36 bar
